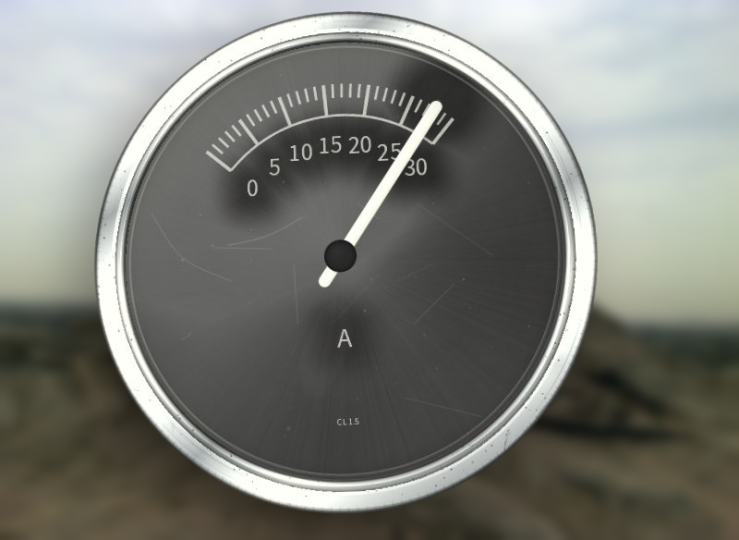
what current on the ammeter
28 A
